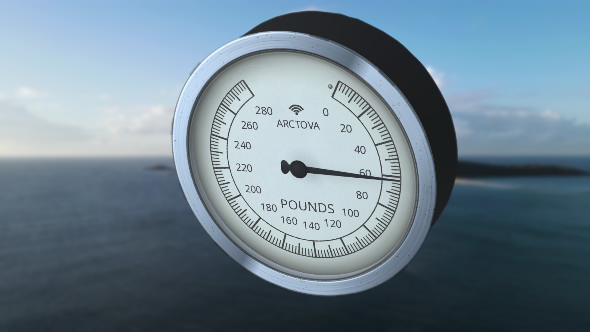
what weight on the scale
60 lb
